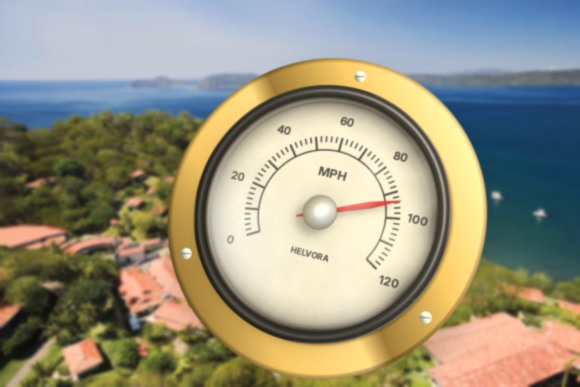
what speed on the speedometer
94 mph
